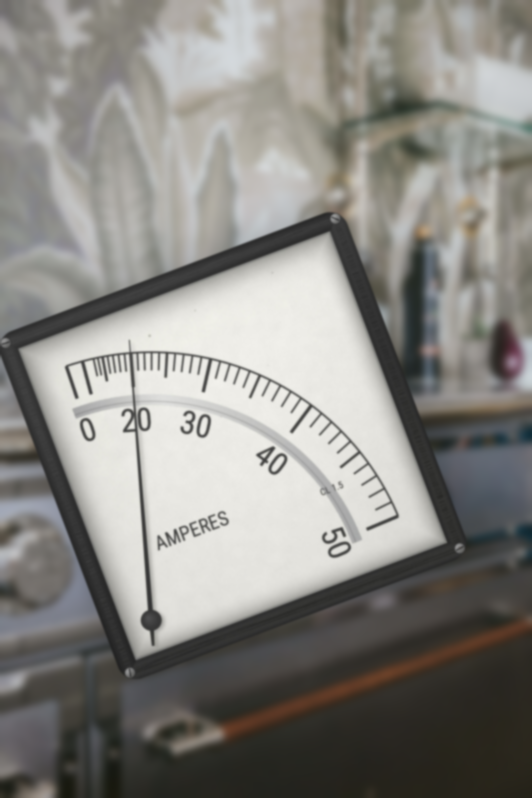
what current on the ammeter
20 A
